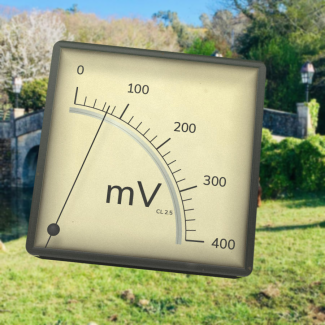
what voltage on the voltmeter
70 mV
